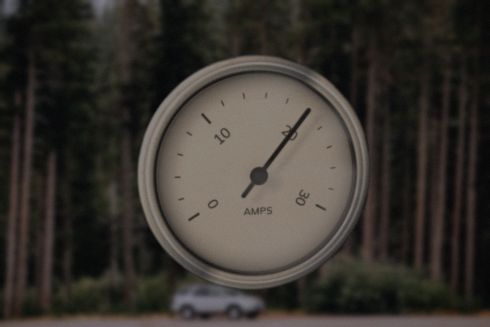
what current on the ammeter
20 A
